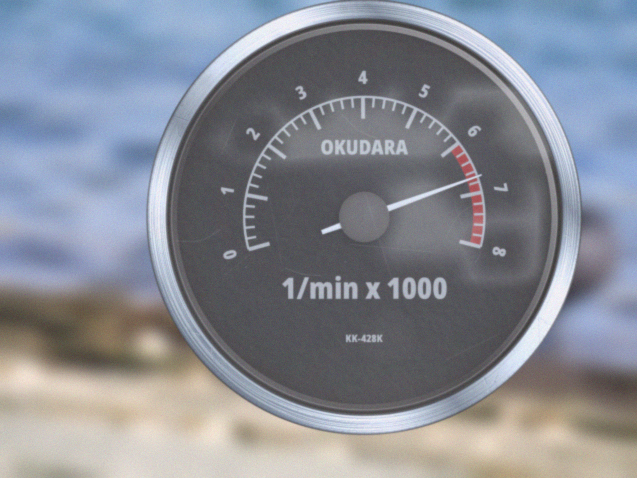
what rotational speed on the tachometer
6700 rpm
